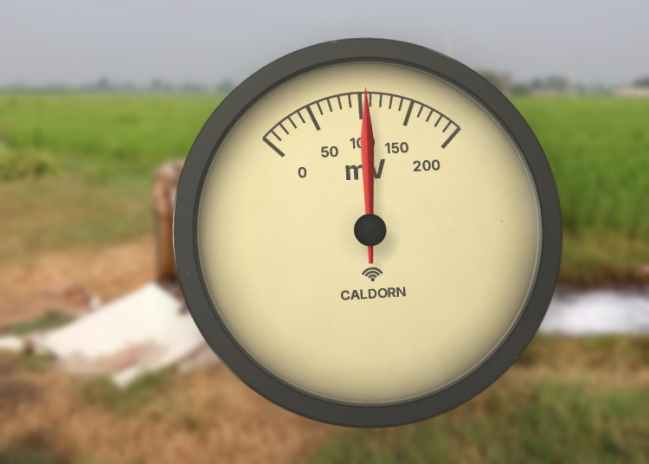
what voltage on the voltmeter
105 mV
